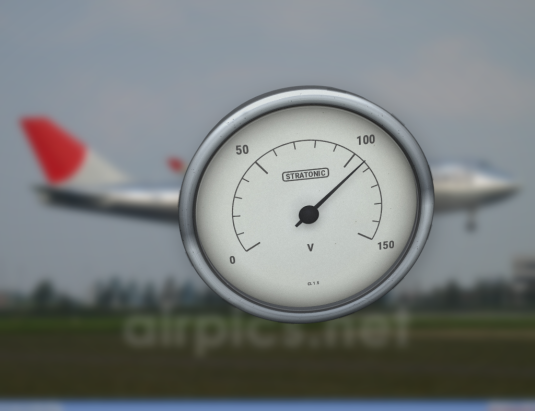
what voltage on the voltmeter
105 V
